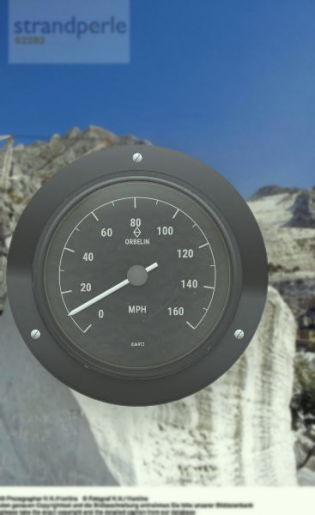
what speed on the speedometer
10 mph
